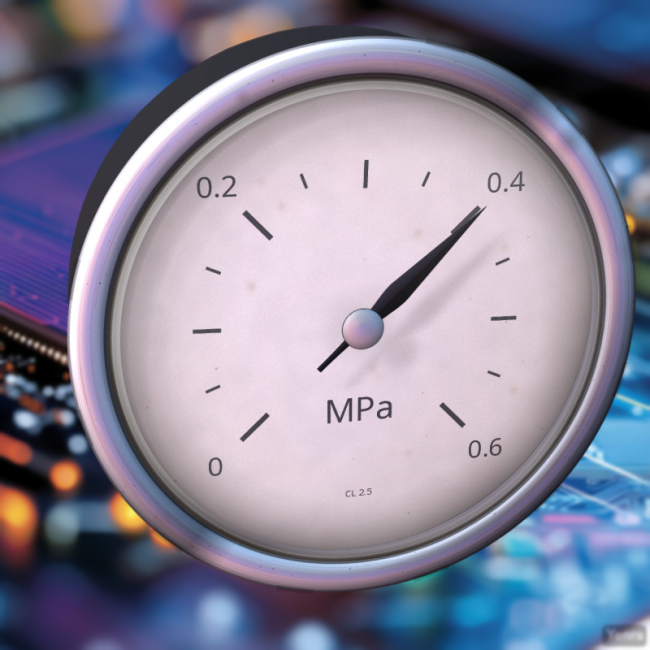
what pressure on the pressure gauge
0.4 MPa
